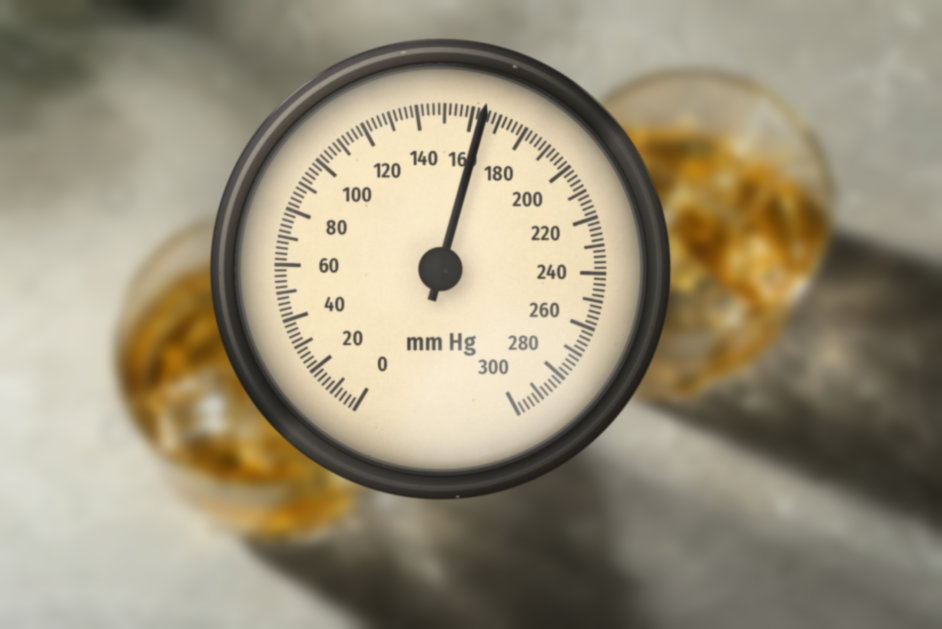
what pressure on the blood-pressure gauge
164 mmHg
